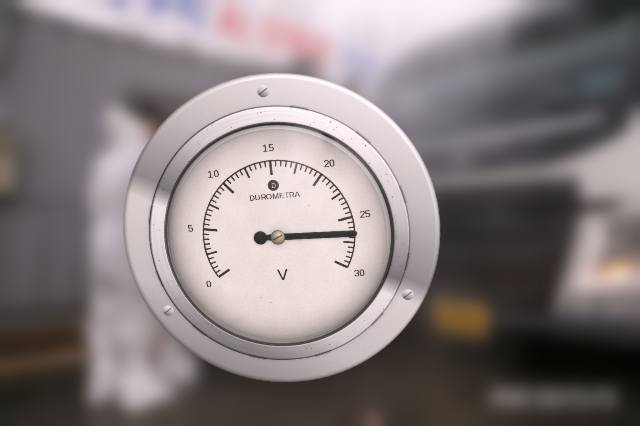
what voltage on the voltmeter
26.5 V
